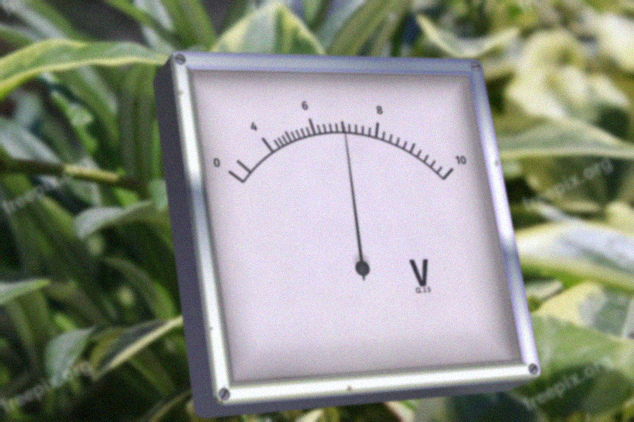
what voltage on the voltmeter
7 V
